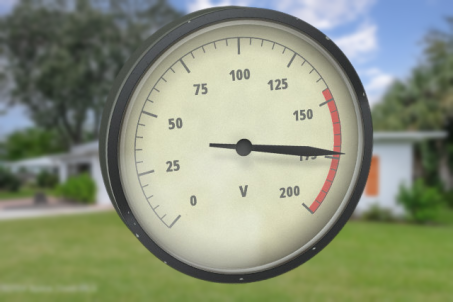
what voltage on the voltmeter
172.5 V
